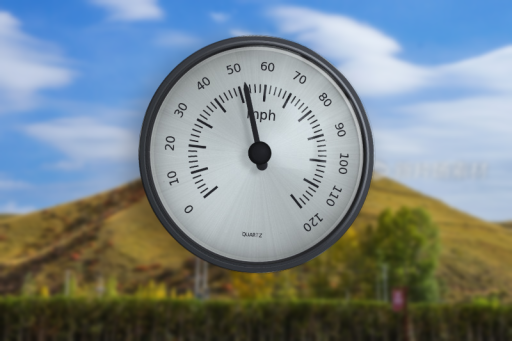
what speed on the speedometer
52 mph
